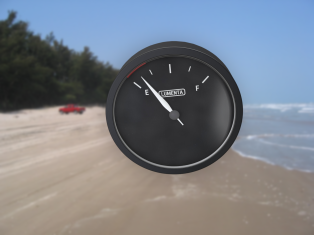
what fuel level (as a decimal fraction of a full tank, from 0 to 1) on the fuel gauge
0.125
